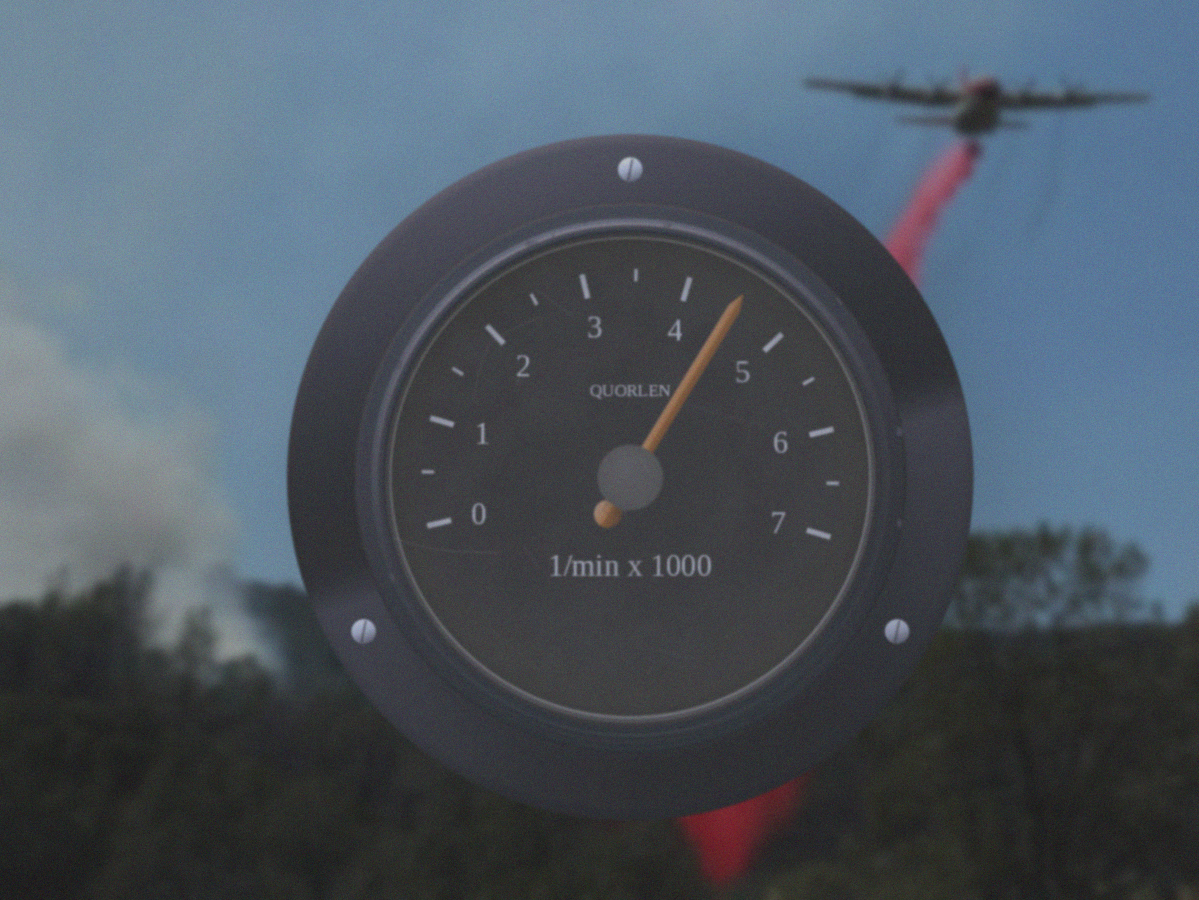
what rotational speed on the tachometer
4500 rpm
